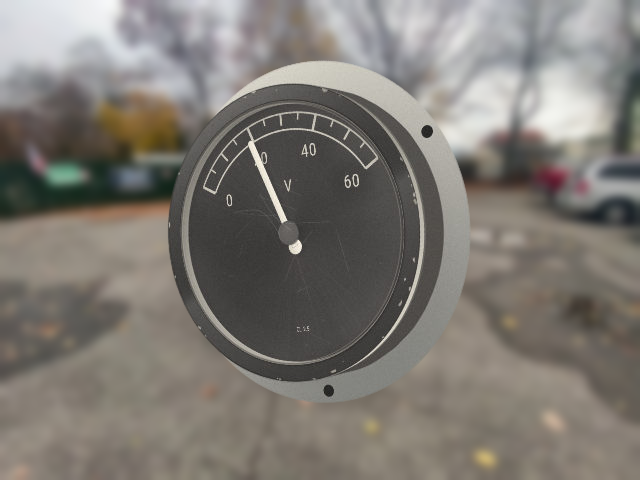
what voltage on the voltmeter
20 V
